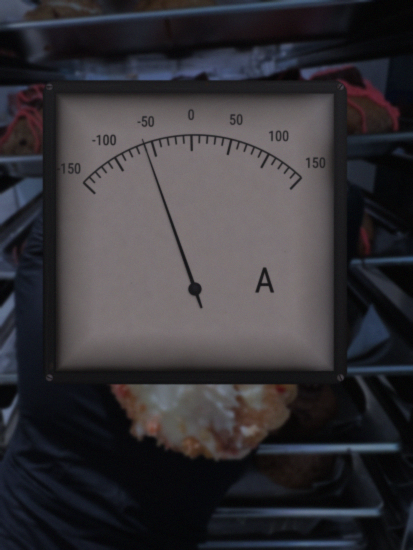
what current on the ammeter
-60 A
